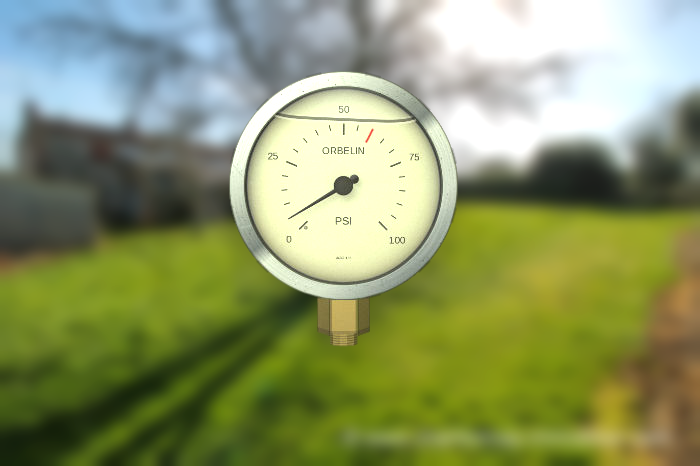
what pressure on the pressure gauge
5 psi
